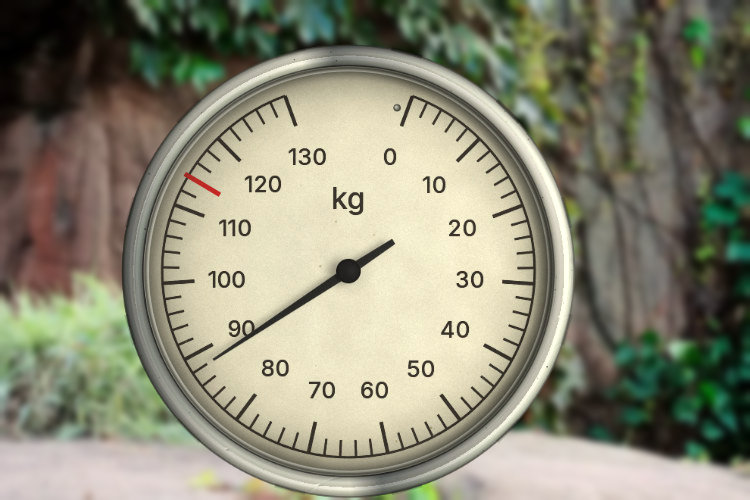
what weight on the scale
88 kg
